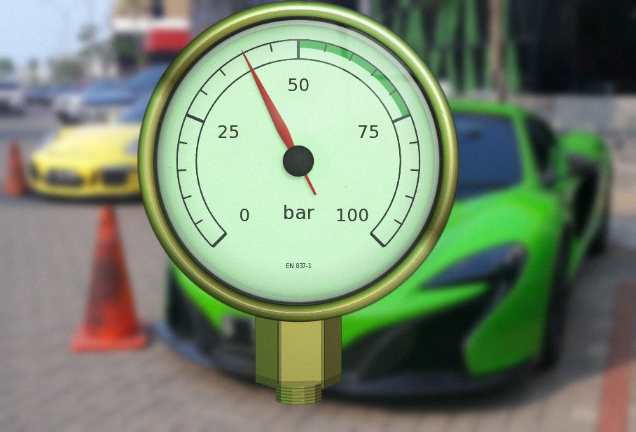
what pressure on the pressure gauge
40 bar
